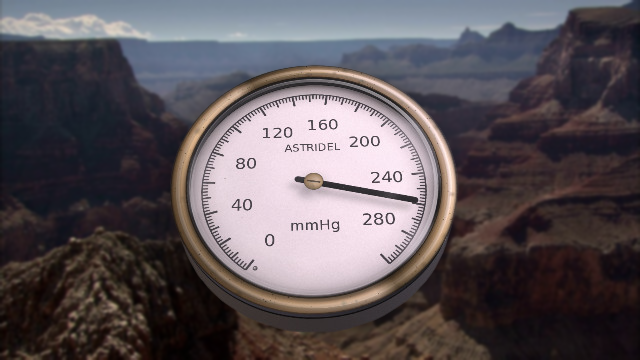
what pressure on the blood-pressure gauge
260 mmHg
